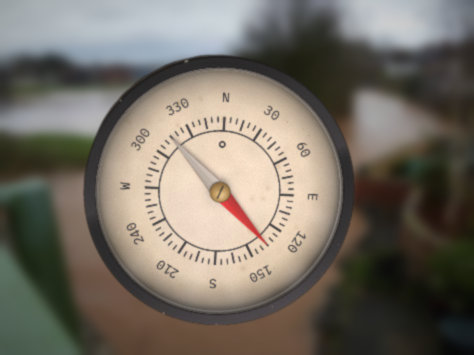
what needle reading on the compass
135 °
